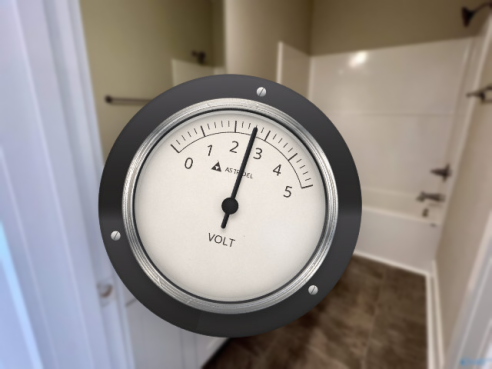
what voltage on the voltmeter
2.6 V
